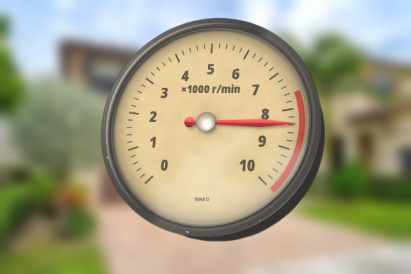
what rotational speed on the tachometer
8400 rpm
